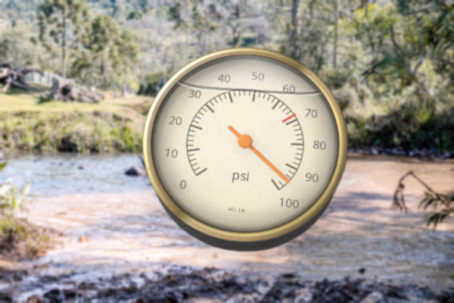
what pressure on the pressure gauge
96 psi
